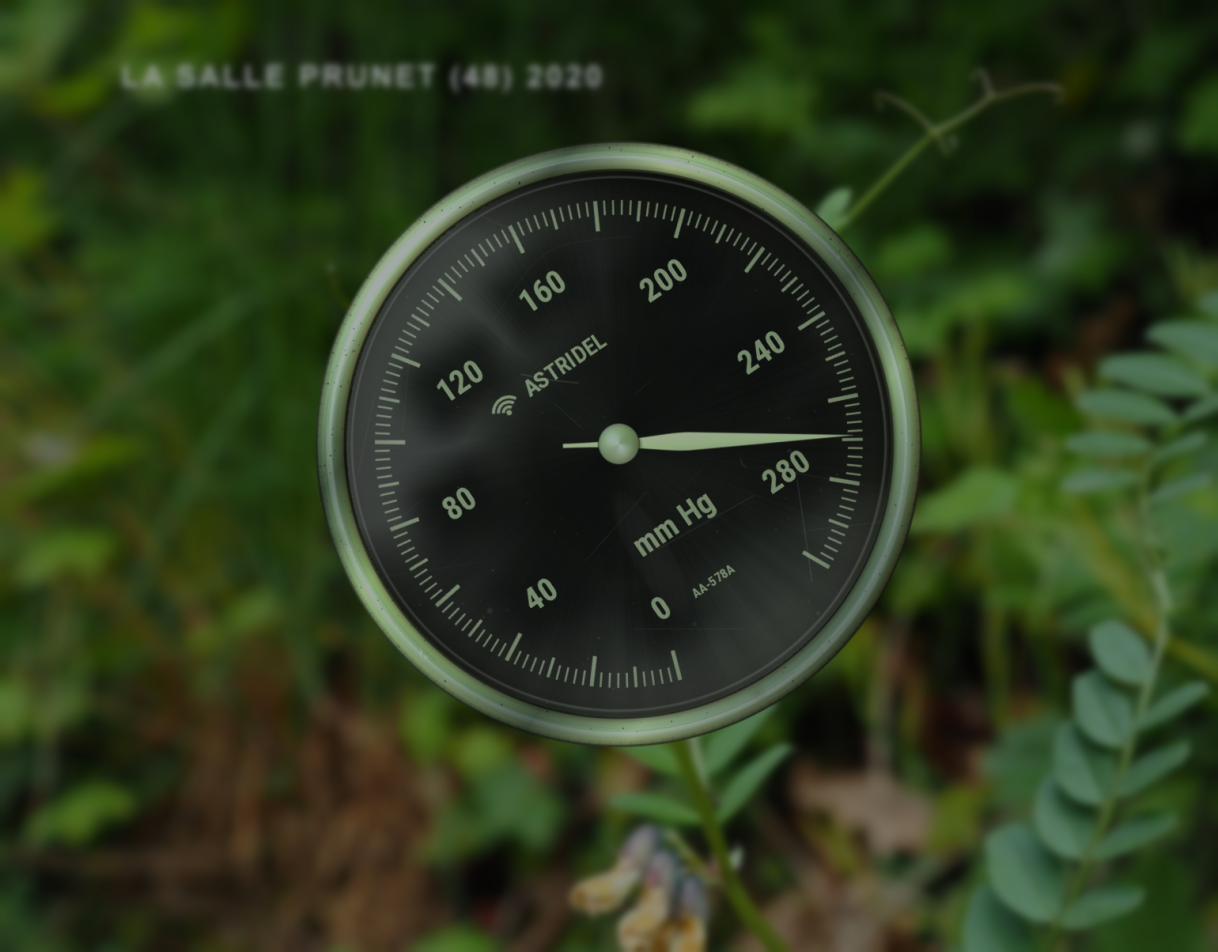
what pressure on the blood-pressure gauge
269 mmHg
